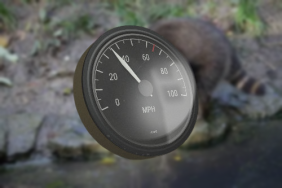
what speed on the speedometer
35 mph
